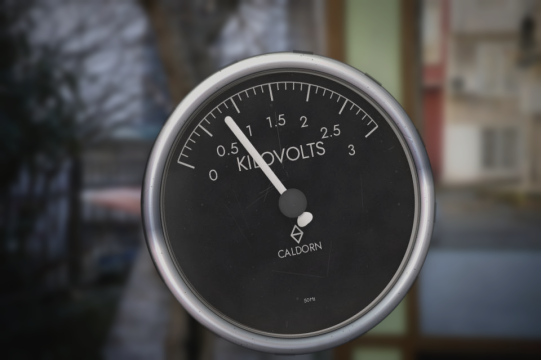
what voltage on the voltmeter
0.8 kV
